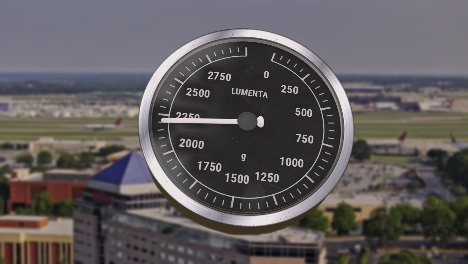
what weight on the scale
2200 g
